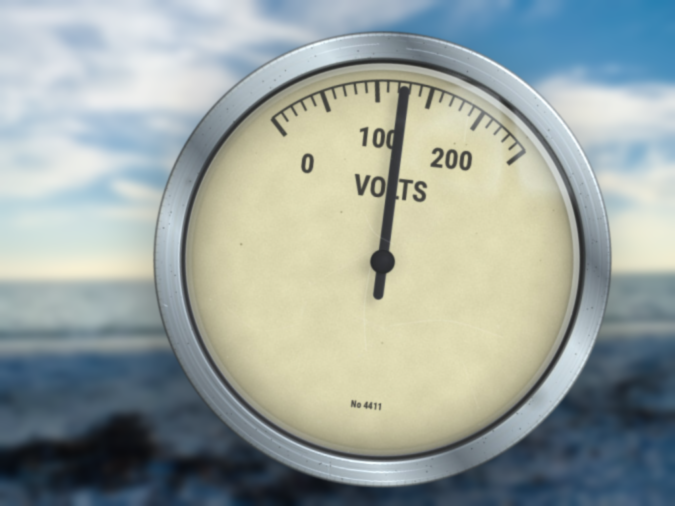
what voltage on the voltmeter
125 V
